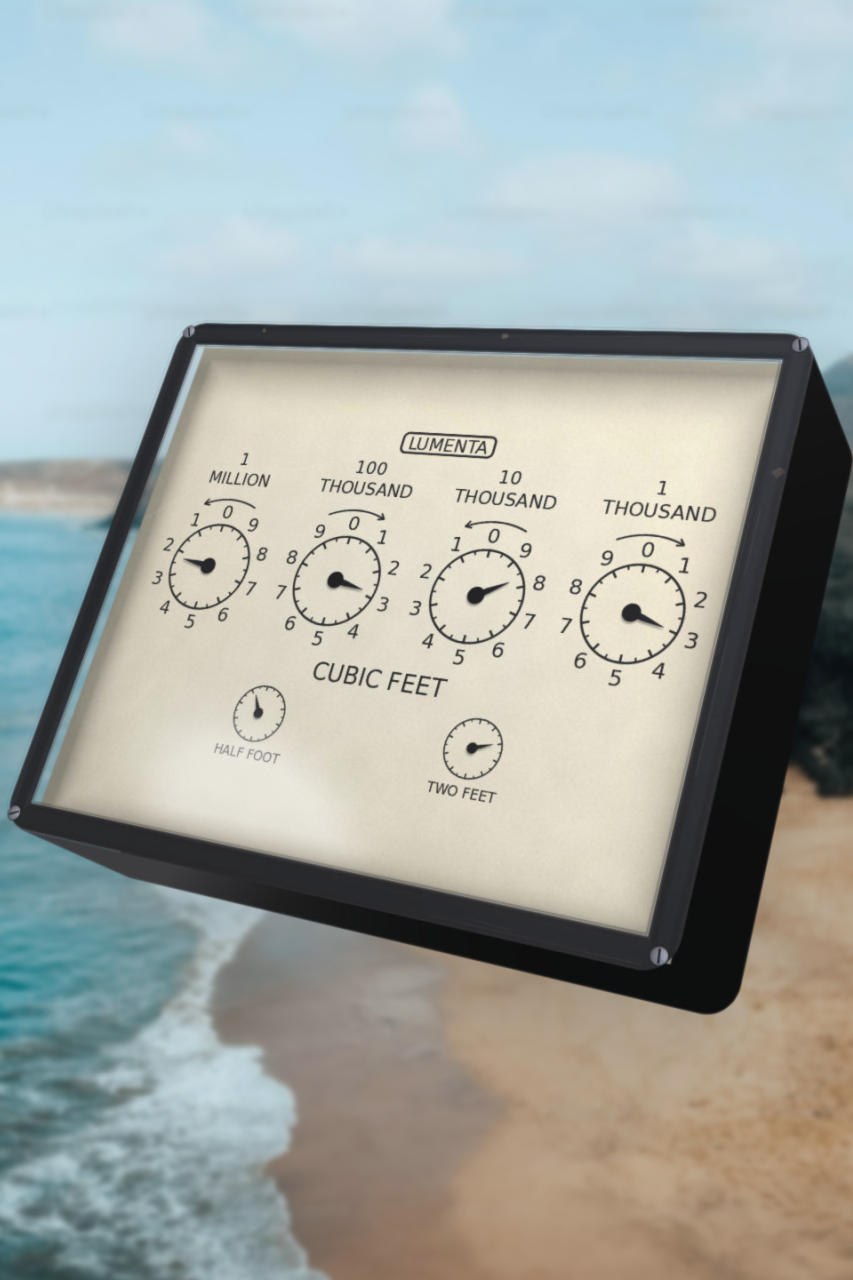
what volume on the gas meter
228300 ft³
